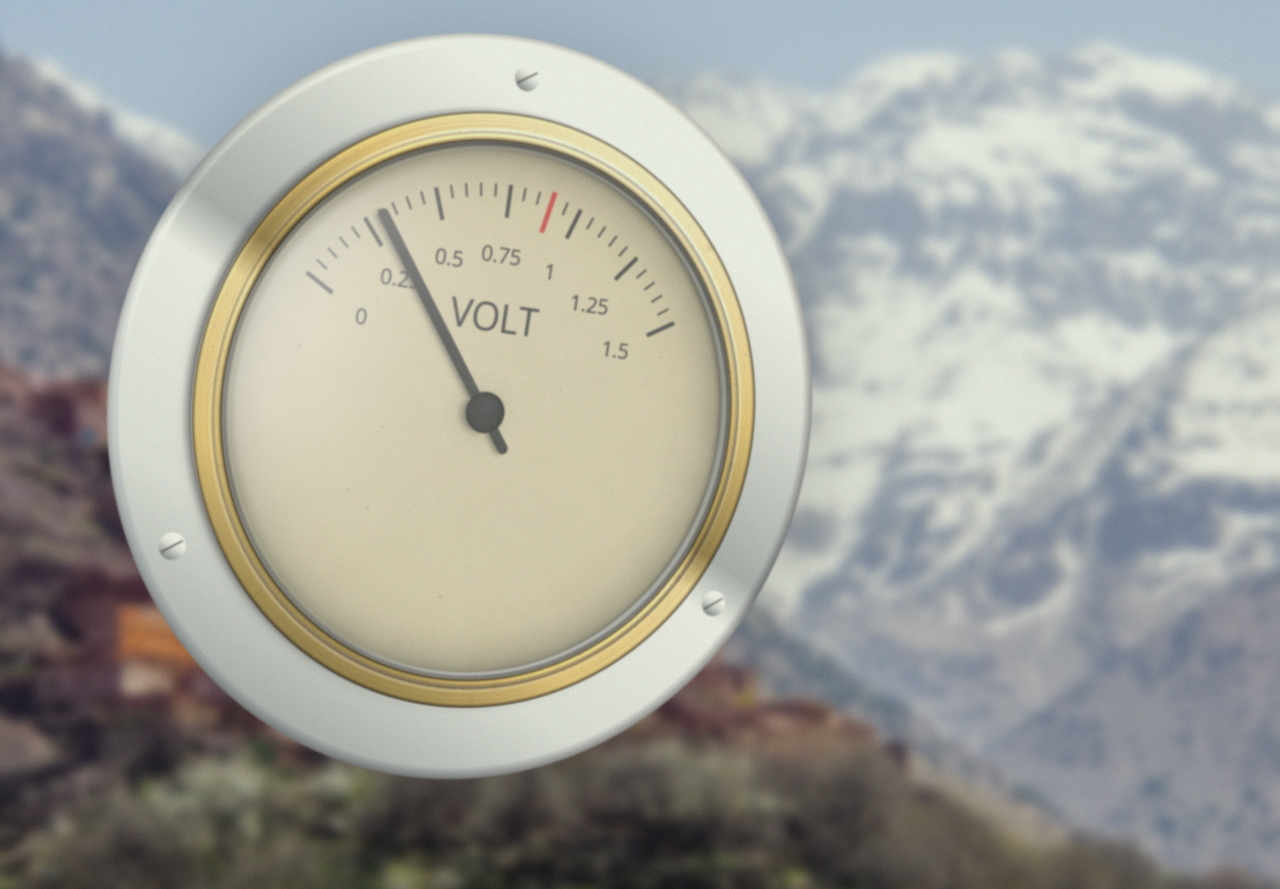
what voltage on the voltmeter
0.3 V
